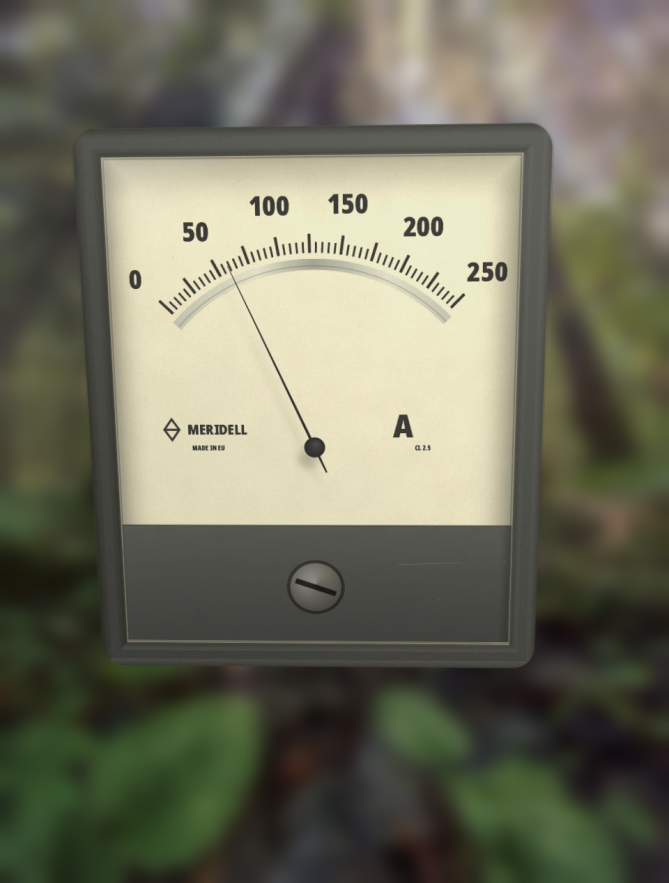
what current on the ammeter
60 A
